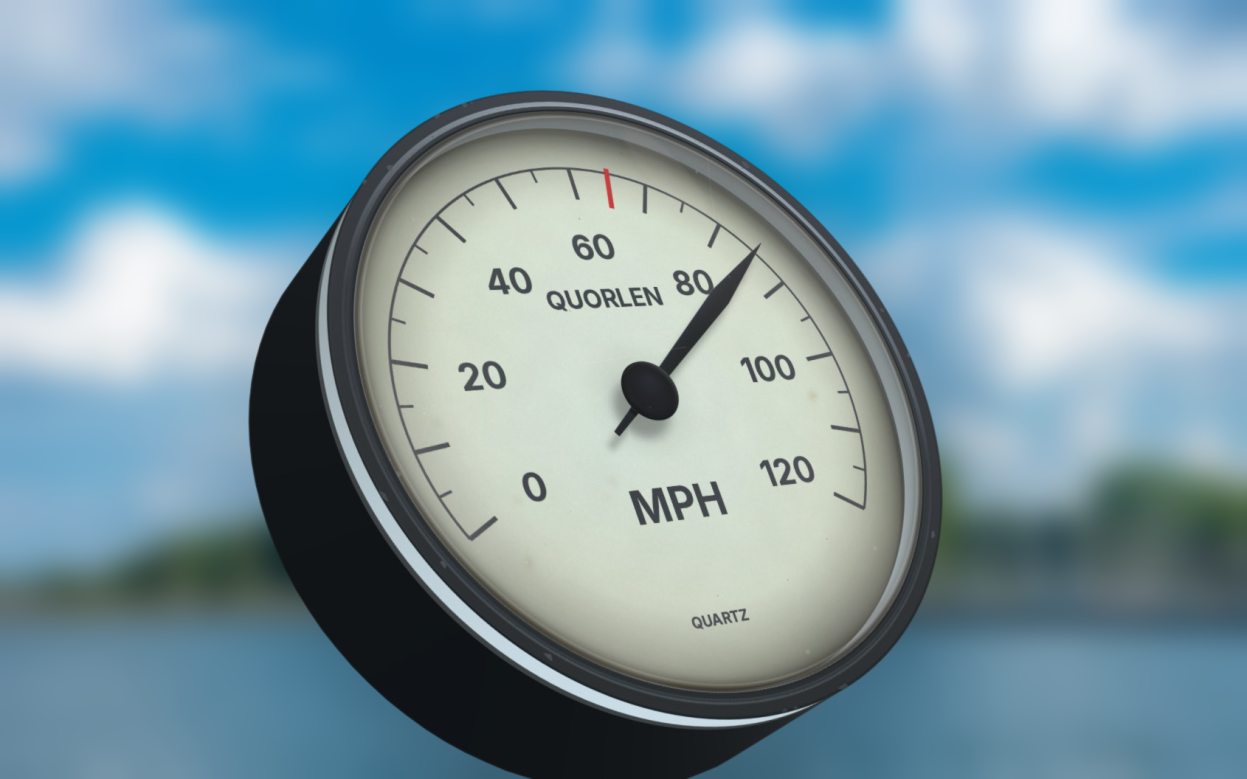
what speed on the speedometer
85 mph
